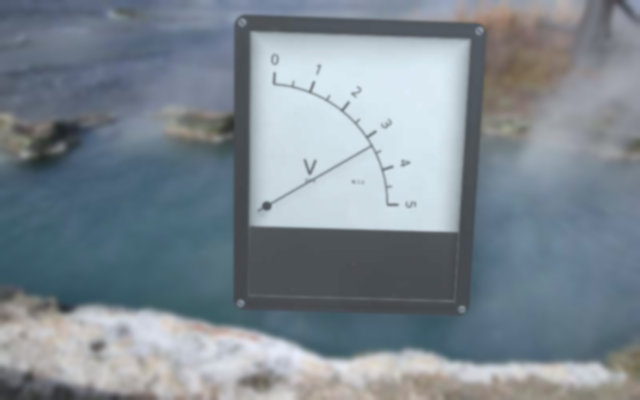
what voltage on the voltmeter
3.25 V
